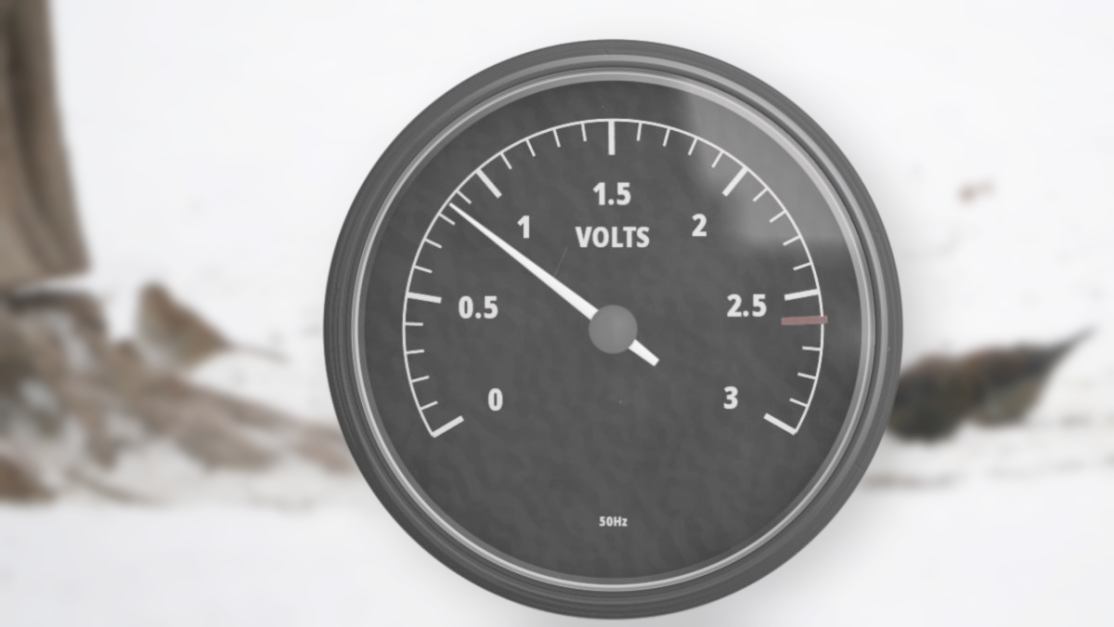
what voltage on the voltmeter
0.85 V
